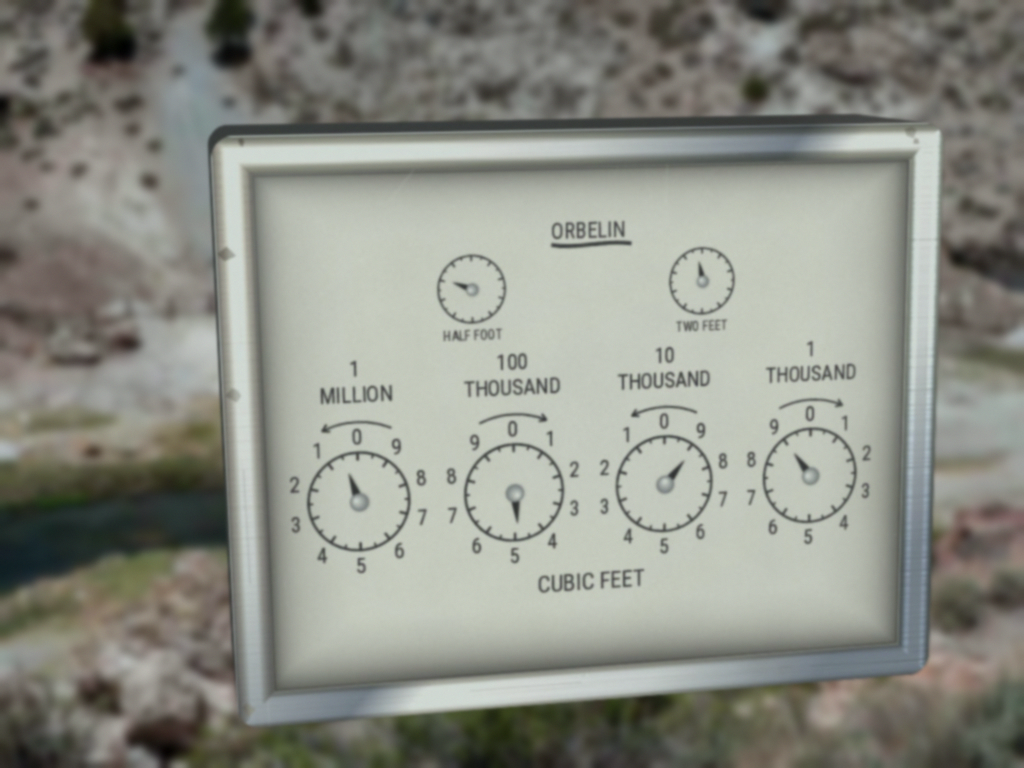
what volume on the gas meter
48900 ft³
